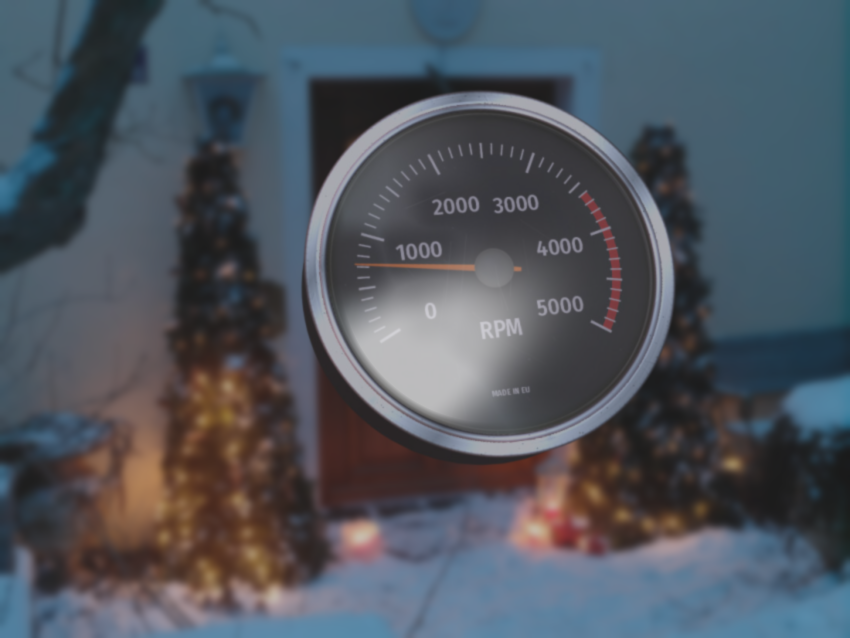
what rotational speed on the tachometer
700 rpm
